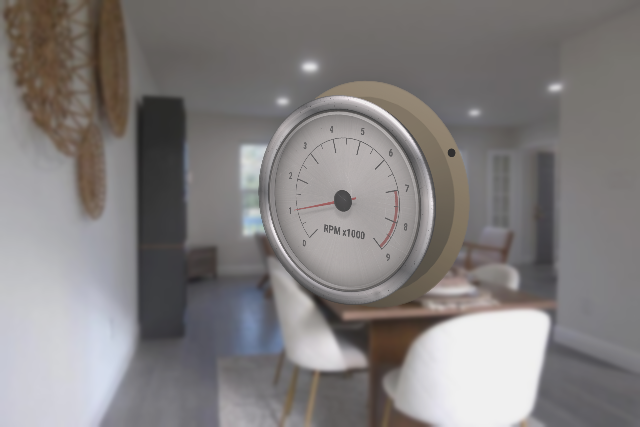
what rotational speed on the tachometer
1000 rpm
